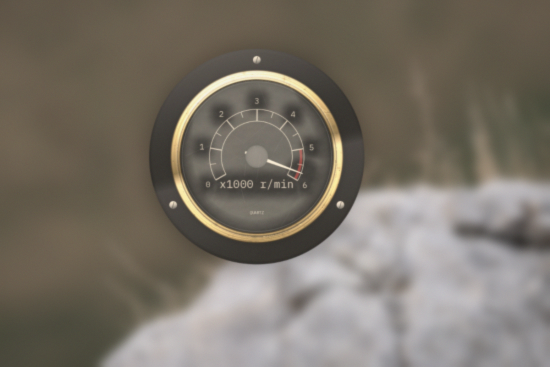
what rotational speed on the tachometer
5750 rpm
